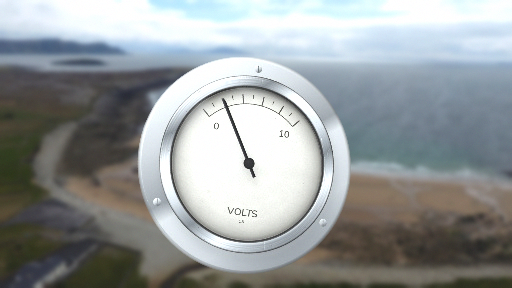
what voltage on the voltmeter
2 V
